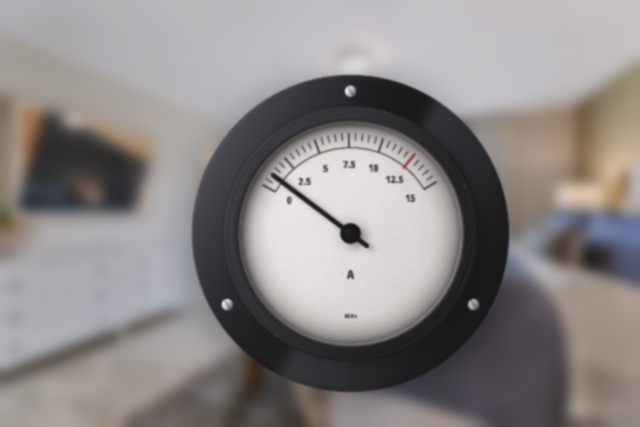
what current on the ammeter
1 A
